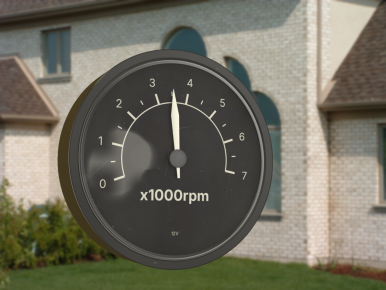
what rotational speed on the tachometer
3500 rpm
